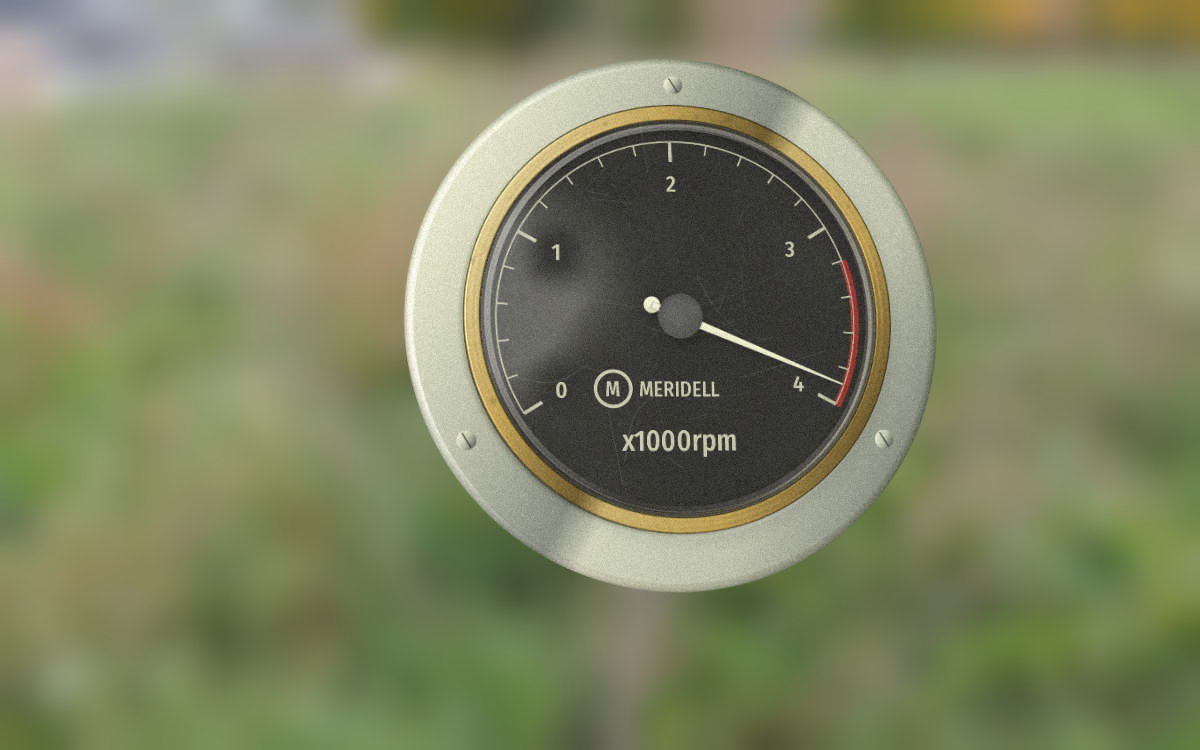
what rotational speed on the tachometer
3900 rpm
